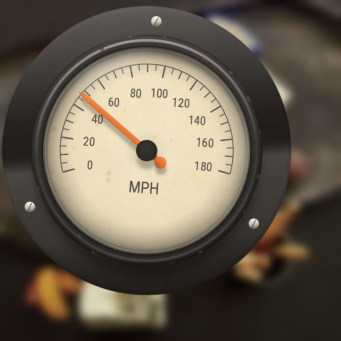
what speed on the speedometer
47.5 mph
